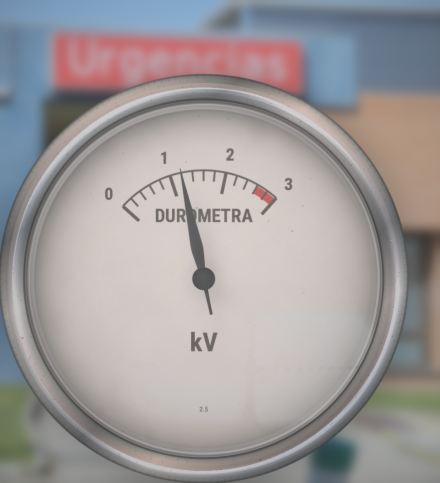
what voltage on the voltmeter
1.2 kV
